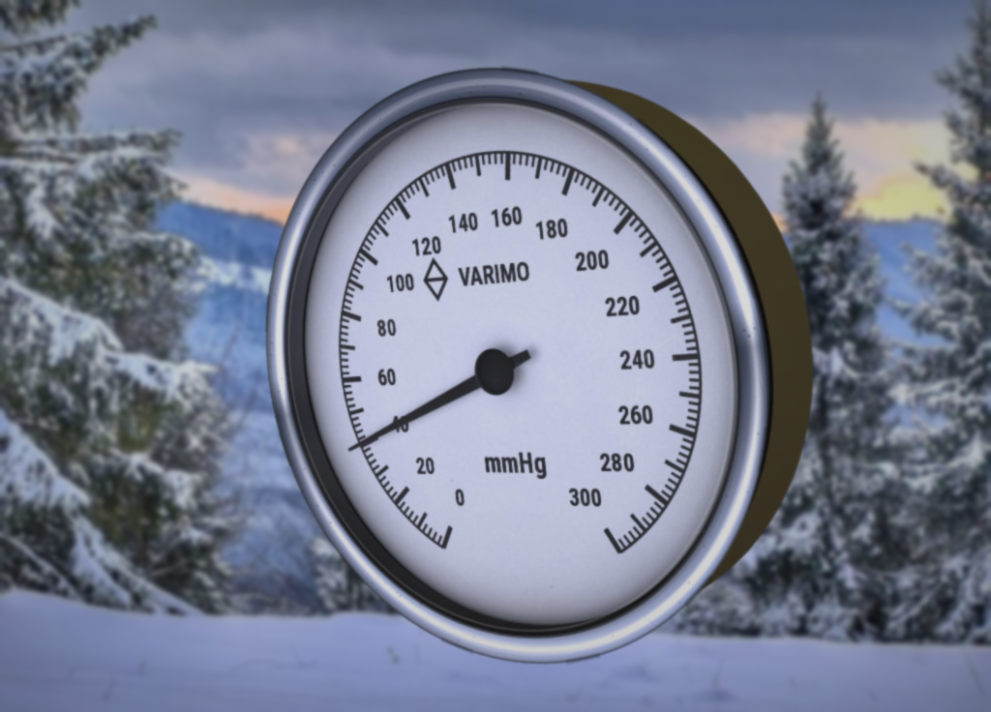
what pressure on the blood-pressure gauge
40 mmHg
